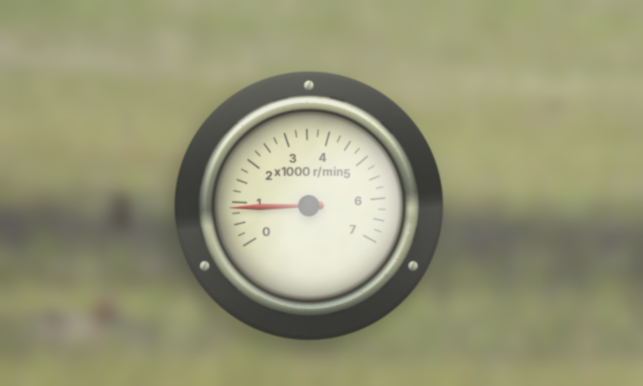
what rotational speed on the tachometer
875 rpm
